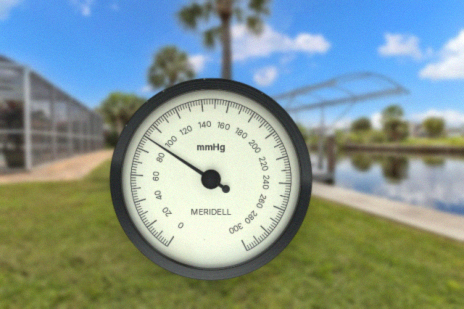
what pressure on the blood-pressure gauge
90 mmHg
